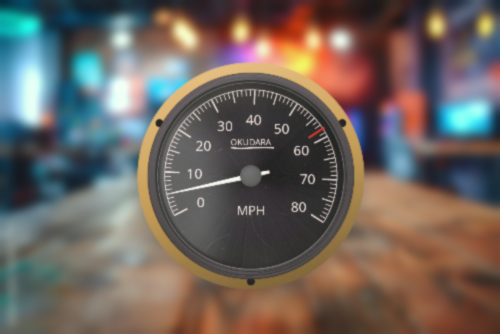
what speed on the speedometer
5 mph
